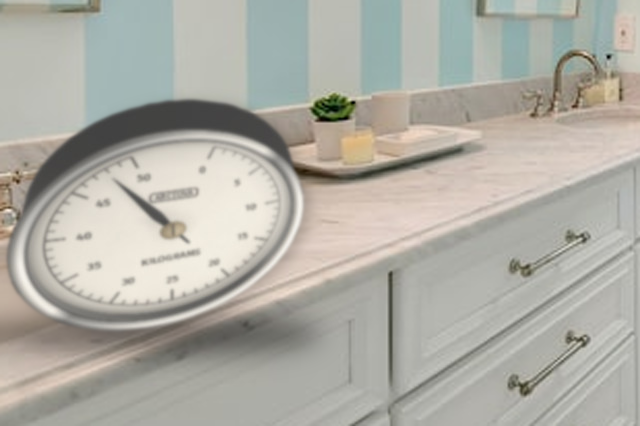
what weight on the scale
48 kg
